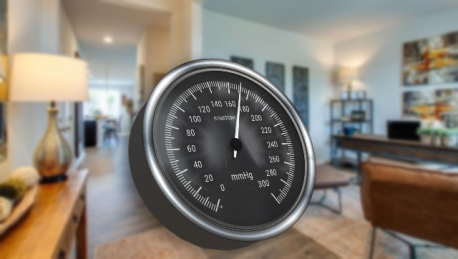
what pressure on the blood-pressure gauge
170 mmHg
